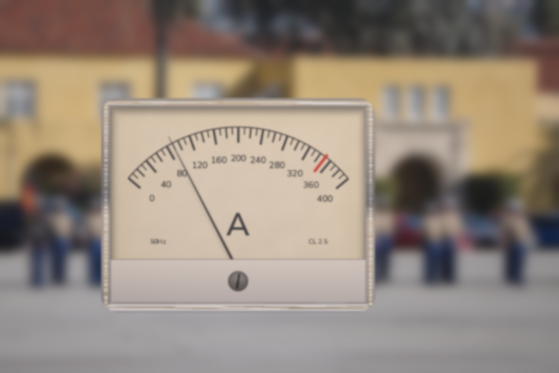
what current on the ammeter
90 A
